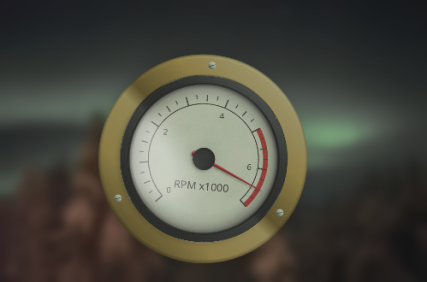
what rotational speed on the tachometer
6500 rpm
